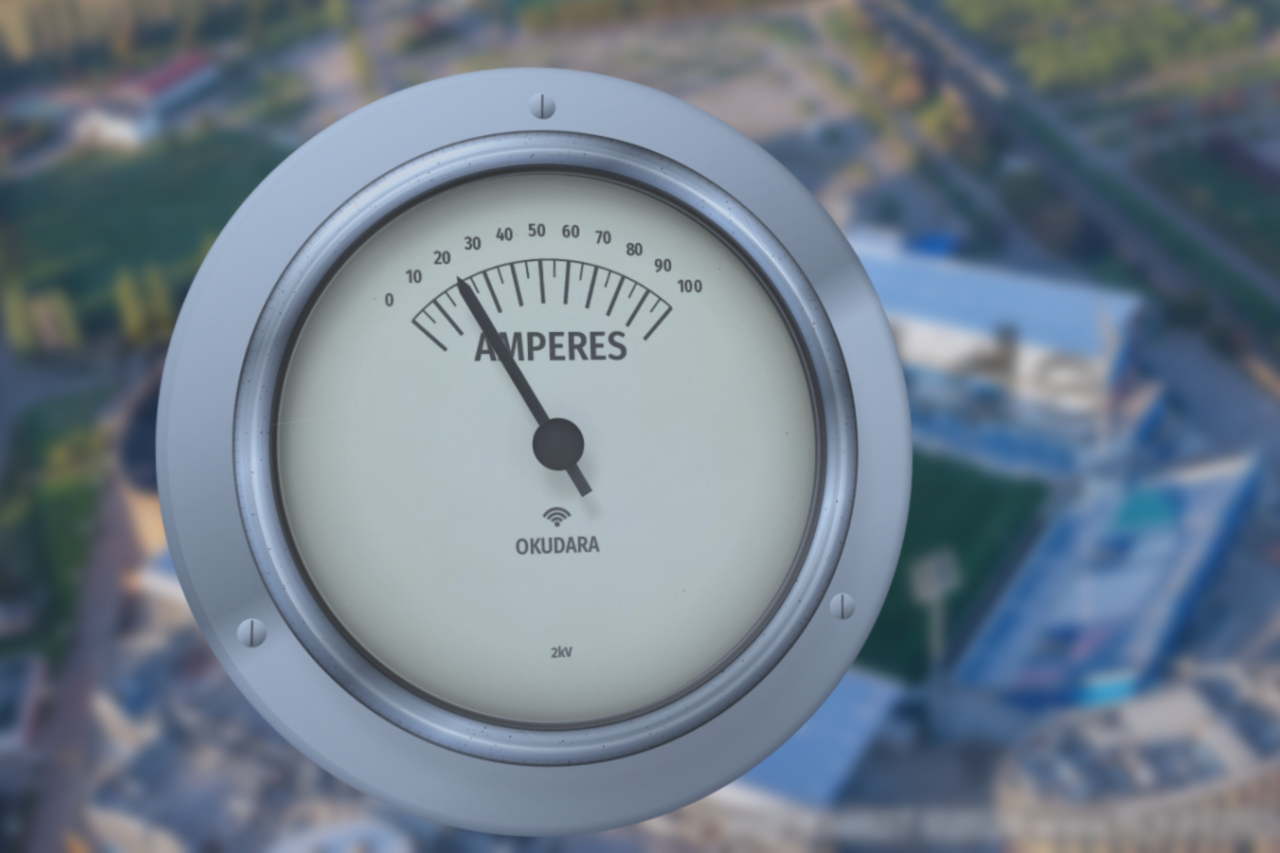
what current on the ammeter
20 A
